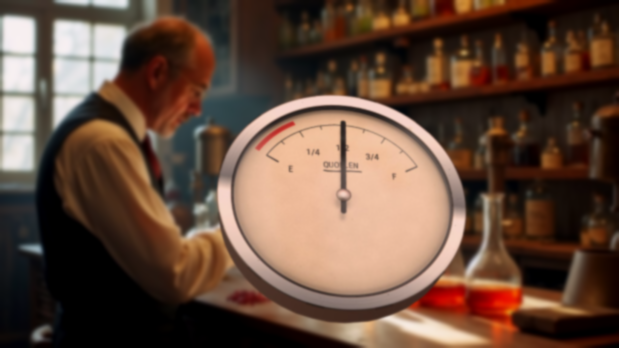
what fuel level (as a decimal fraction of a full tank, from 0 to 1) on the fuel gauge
0.5
